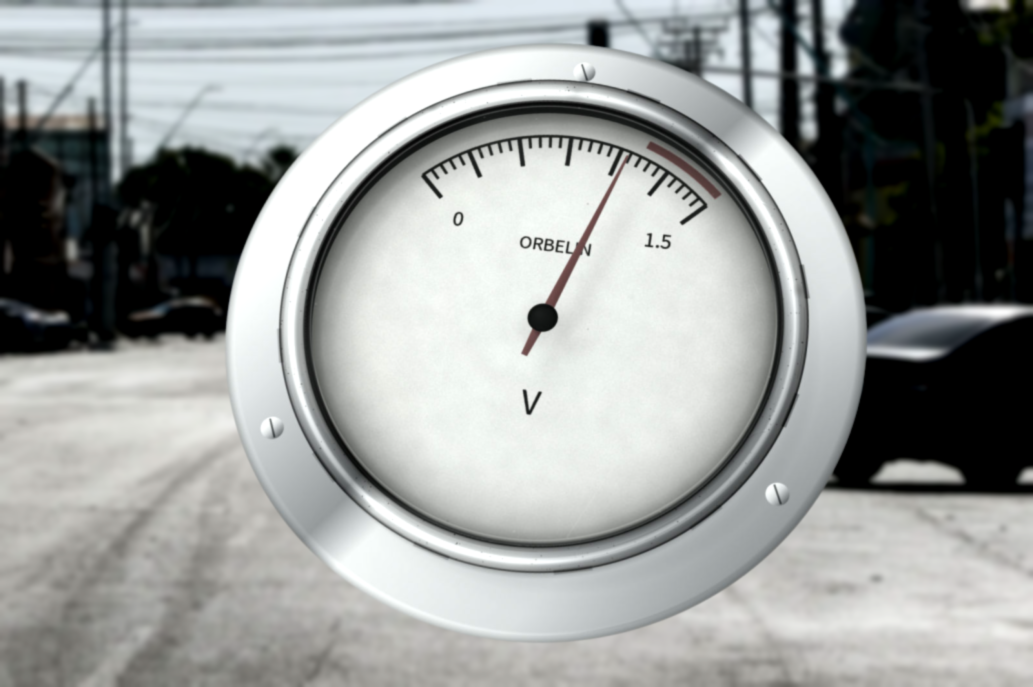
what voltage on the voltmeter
1.05 V
